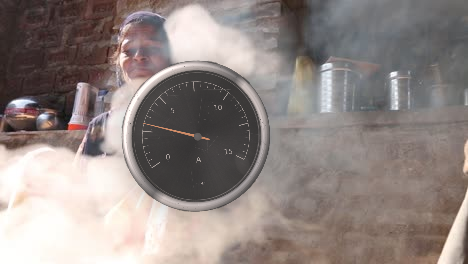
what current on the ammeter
3 A
